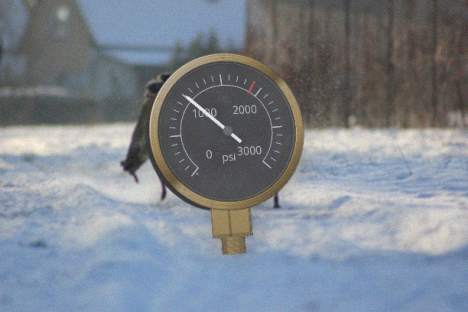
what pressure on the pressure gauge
1000 psi
